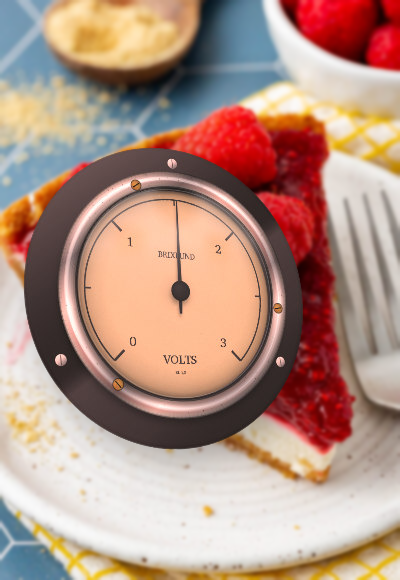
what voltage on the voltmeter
1.5 V
